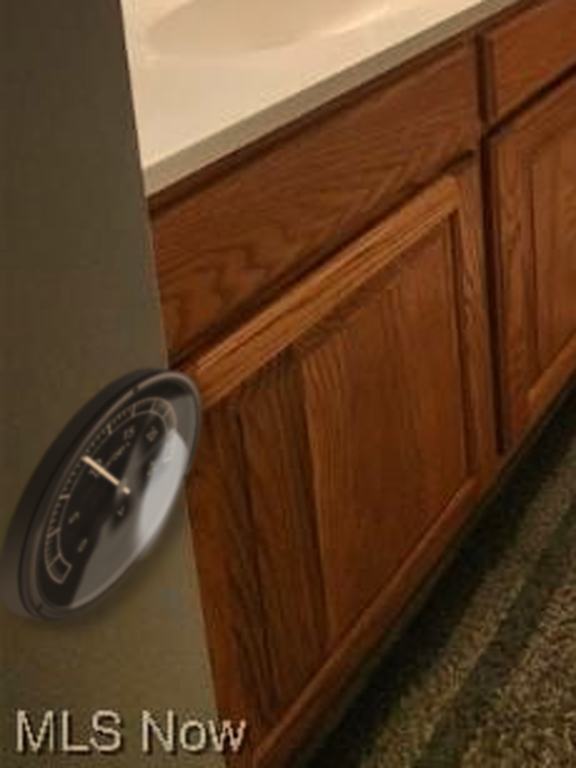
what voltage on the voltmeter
10 V
